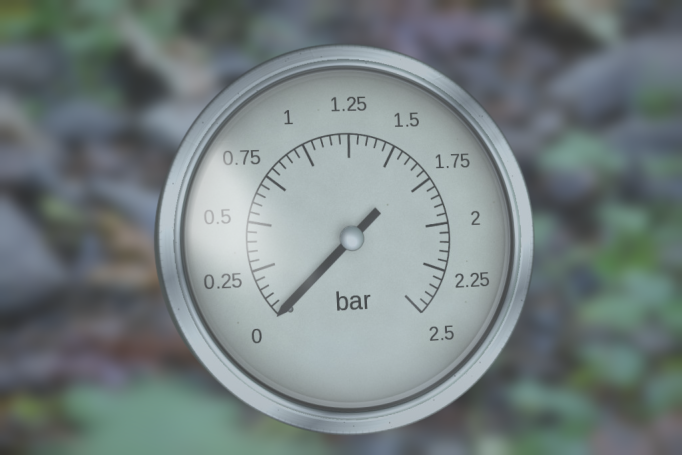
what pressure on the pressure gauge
0 bar
